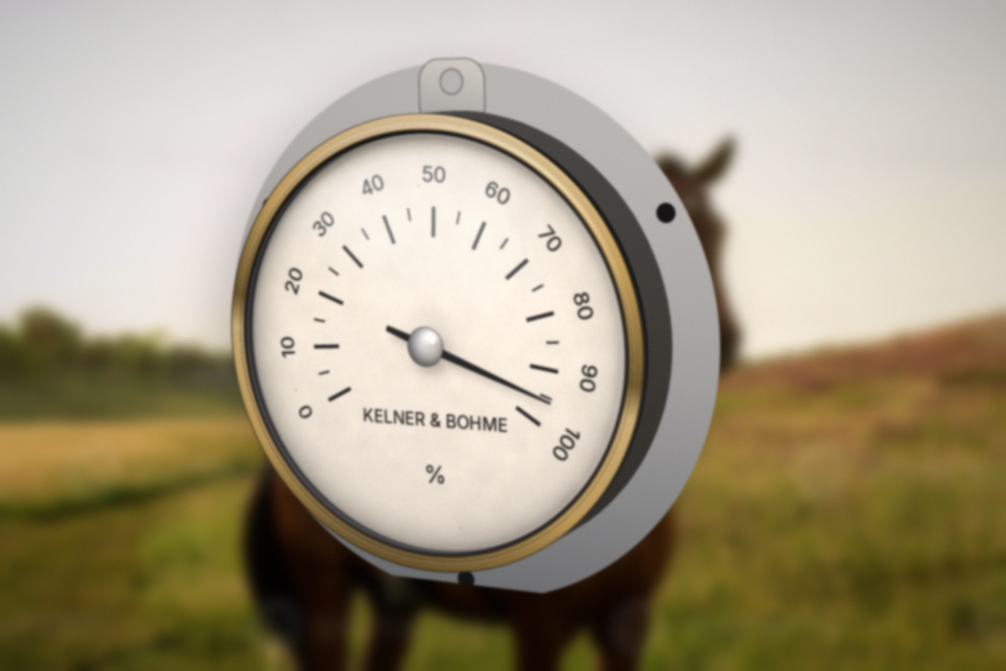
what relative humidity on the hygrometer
95 %
